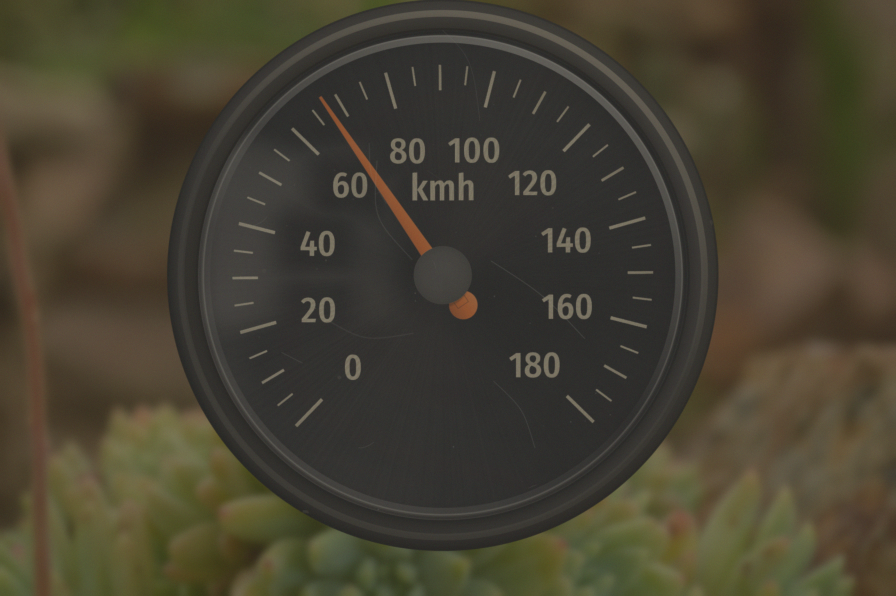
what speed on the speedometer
67.5 km/h
